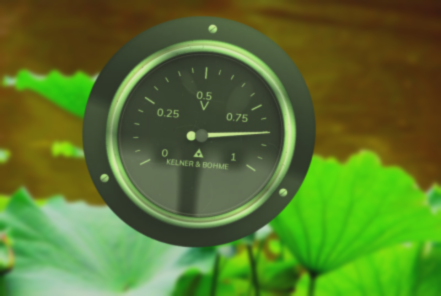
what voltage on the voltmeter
0.85 V
